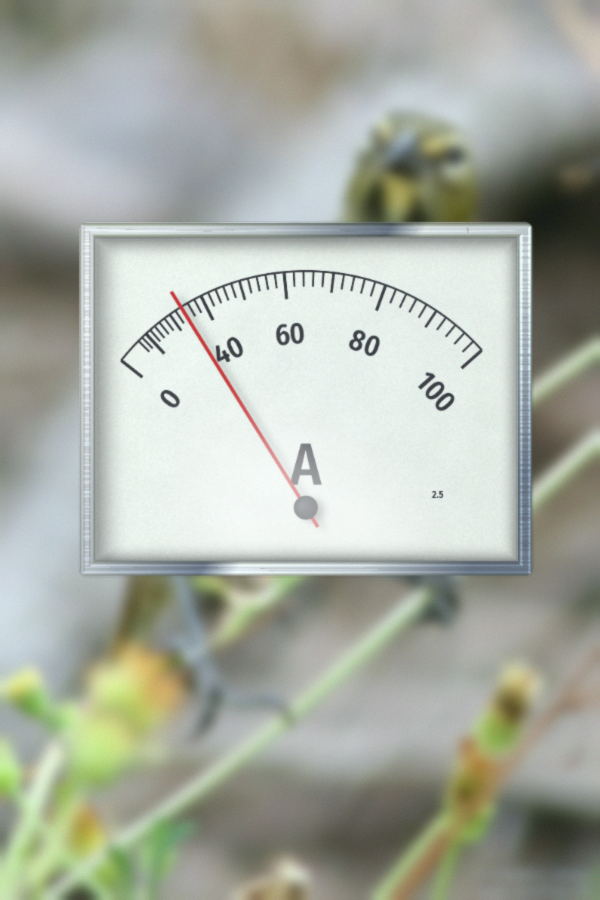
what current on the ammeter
34 A
